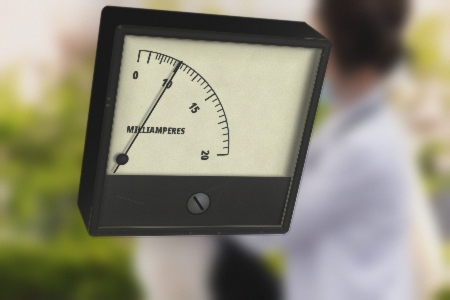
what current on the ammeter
10 mA
